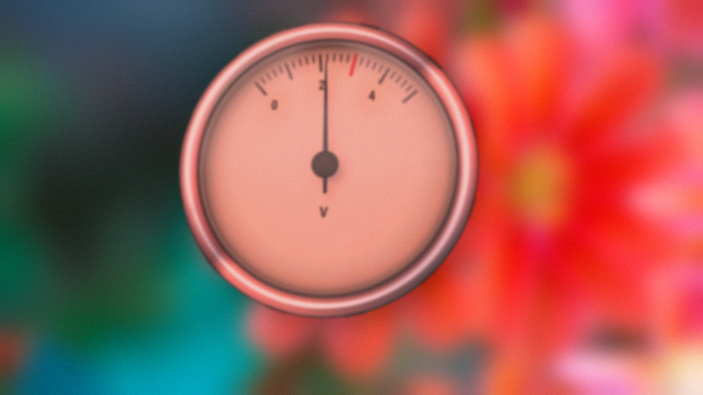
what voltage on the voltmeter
2.2 V
